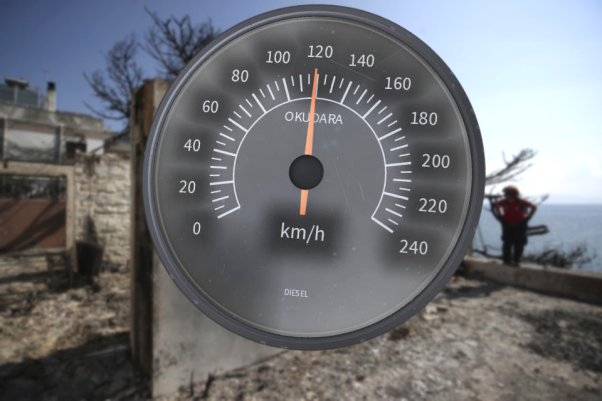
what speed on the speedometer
120 km/h
